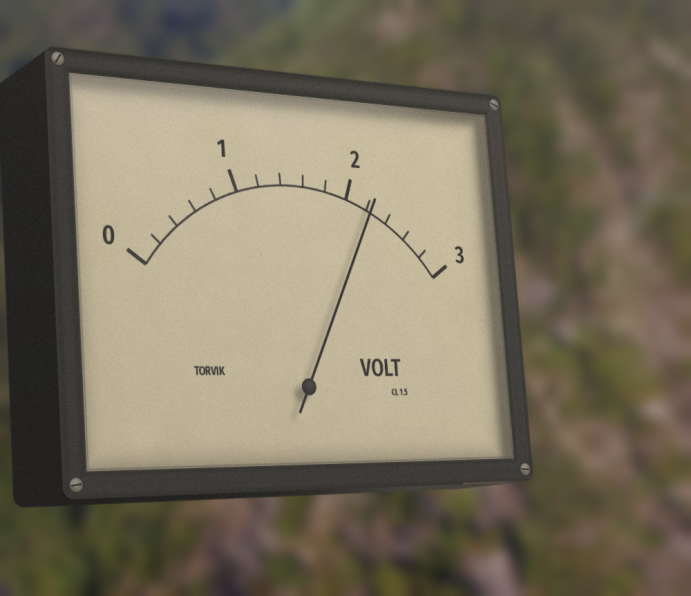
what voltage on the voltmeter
2.2 V
